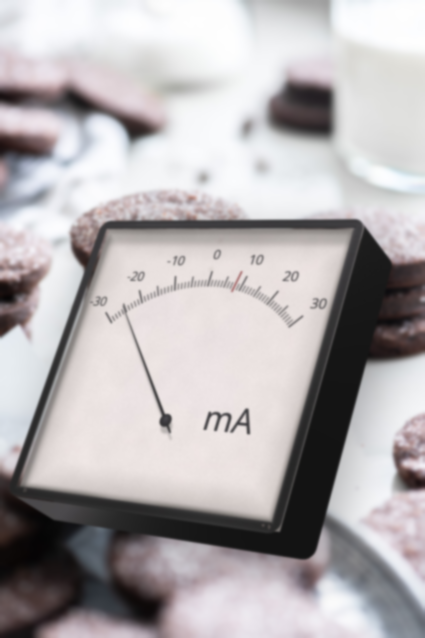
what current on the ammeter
-25 mA
